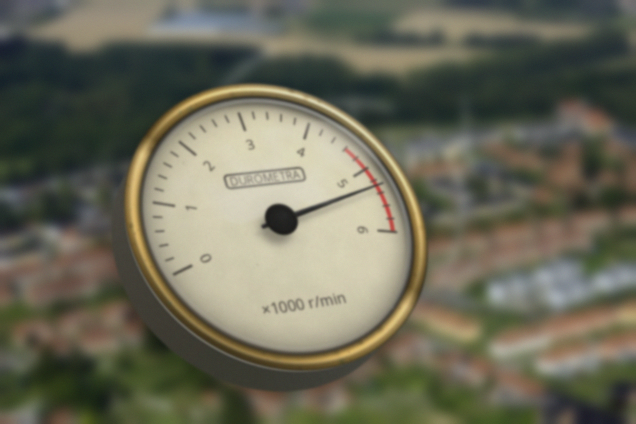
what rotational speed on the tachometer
5300 rpm
